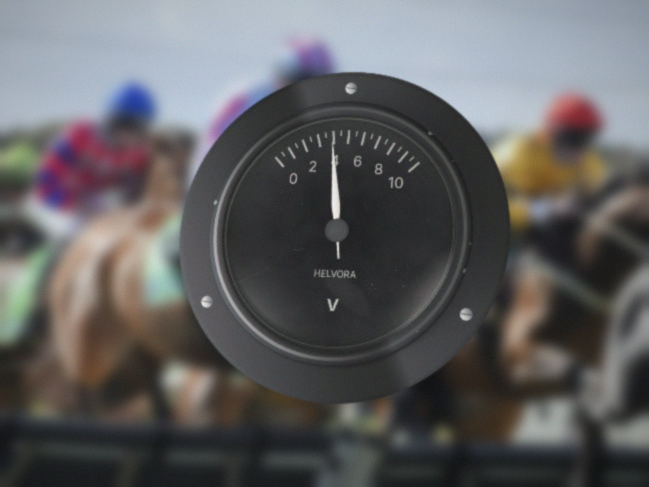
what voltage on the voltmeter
4 V
